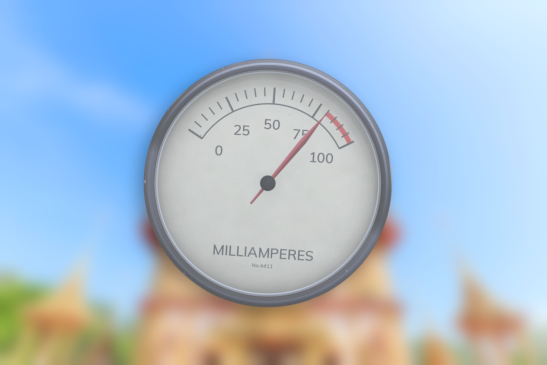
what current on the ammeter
80 mA
